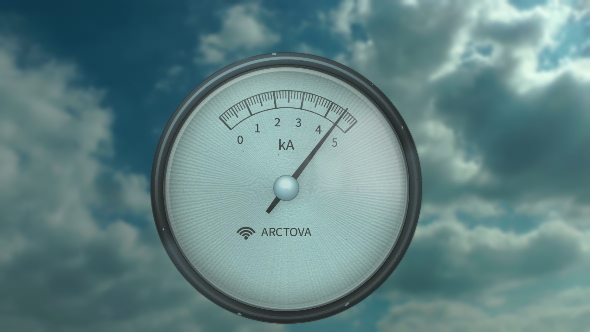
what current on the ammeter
4.5 kA
